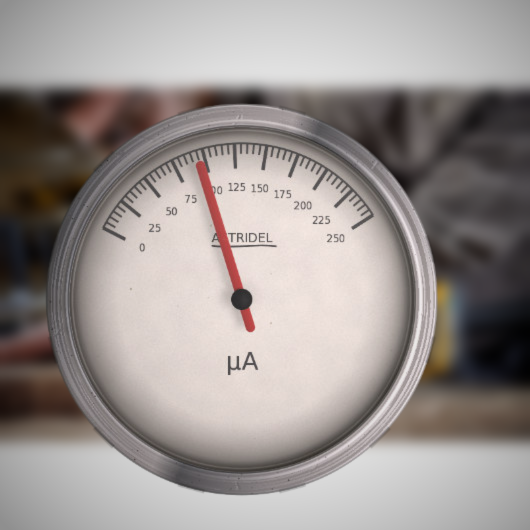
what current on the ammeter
95 µA
